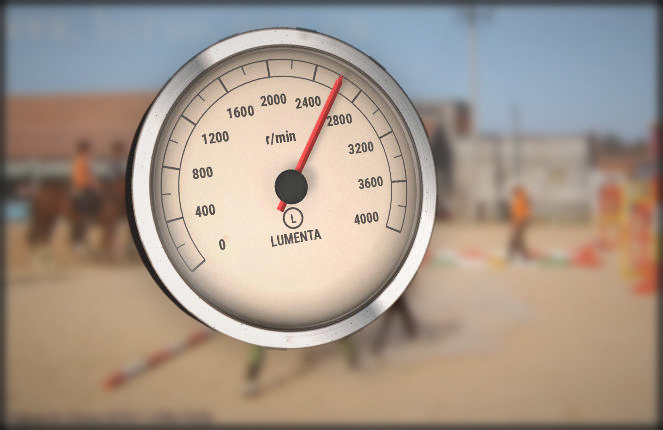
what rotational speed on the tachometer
2600 rpm
